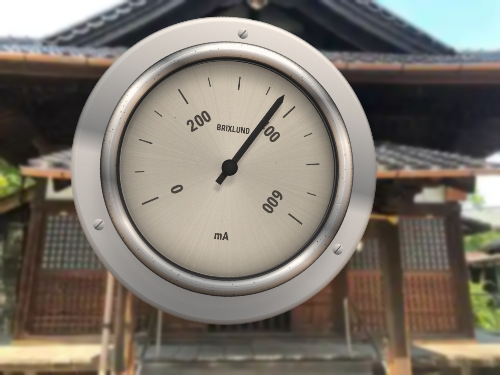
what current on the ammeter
375 mA
